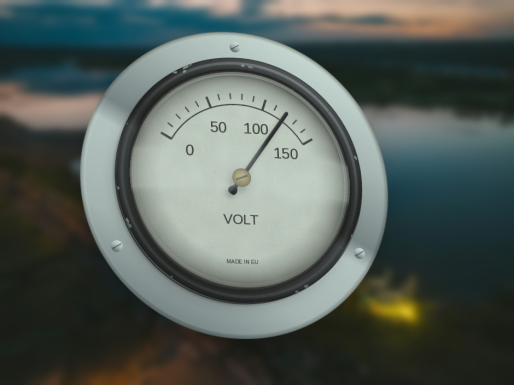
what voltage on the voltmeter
120 V
